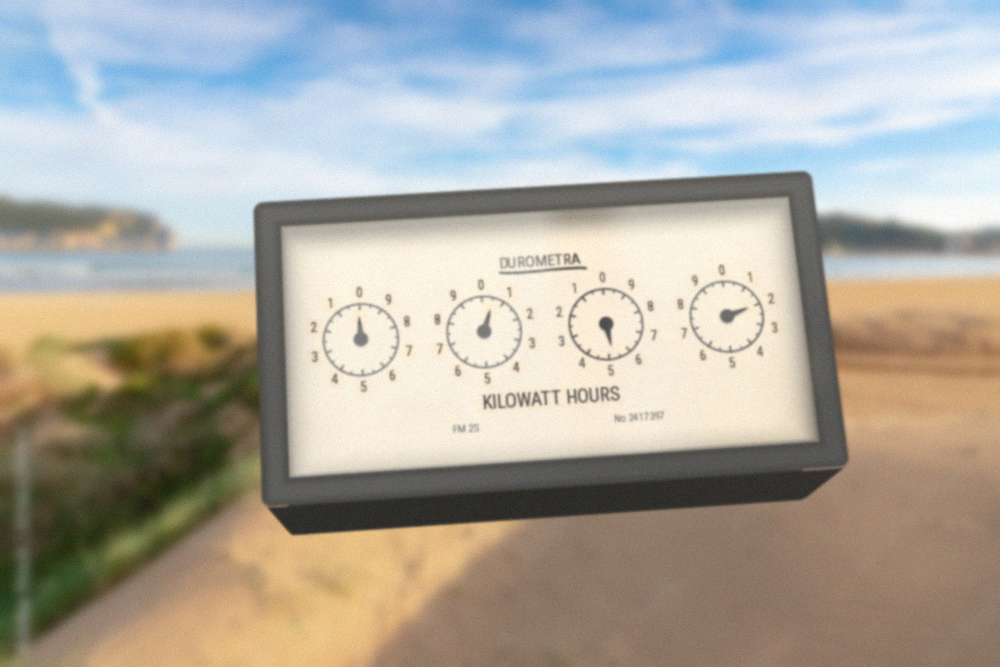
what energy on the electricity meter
52 kWh
